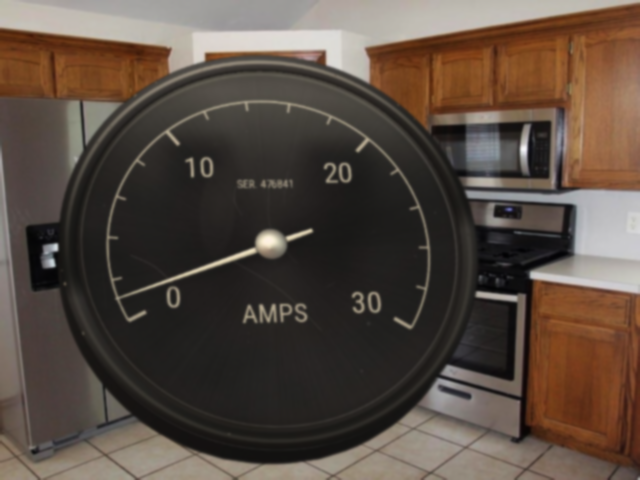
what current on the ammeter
1 A
